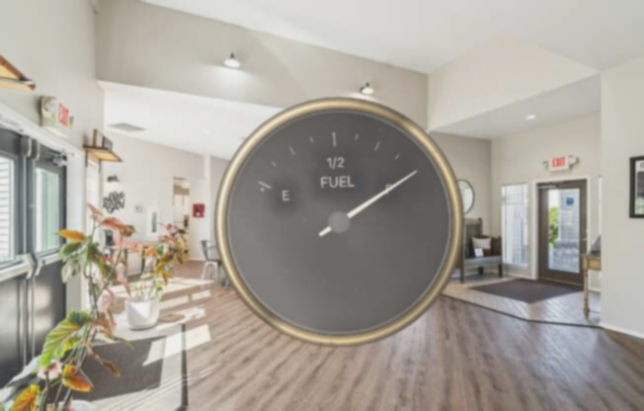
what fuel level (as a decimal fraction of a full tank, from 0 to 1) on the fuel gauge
1
